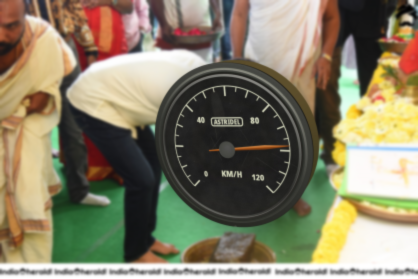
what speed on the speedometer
97.5 km/h
